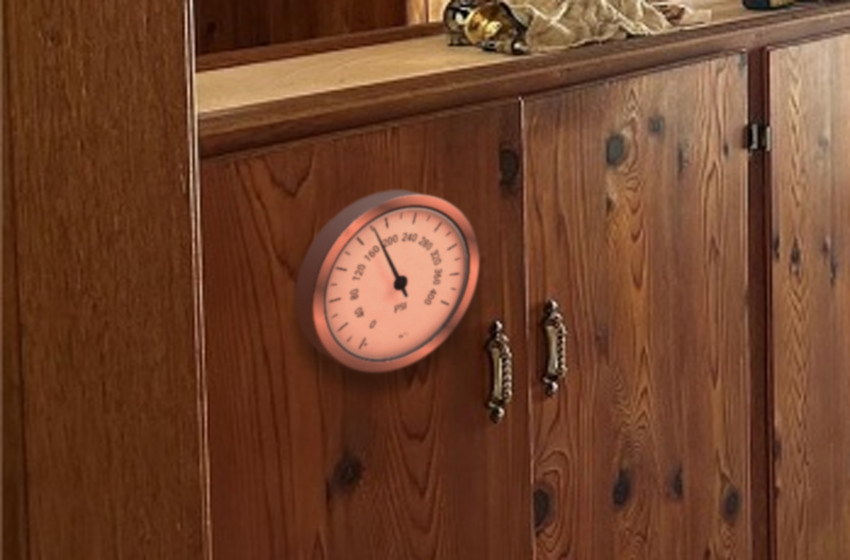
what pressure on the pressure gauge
180 psi
